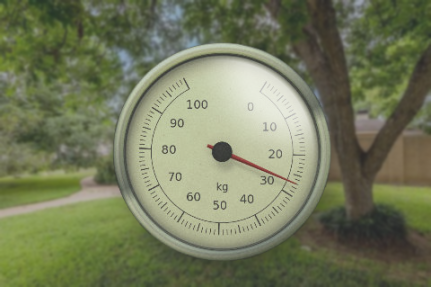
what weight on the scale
27 kg
